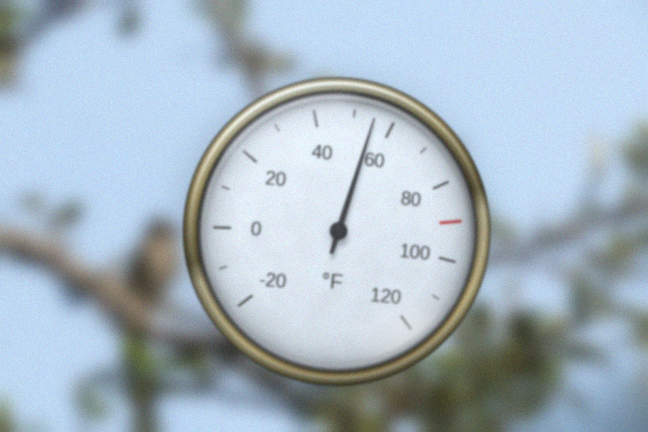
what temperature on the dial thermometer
55 °F
